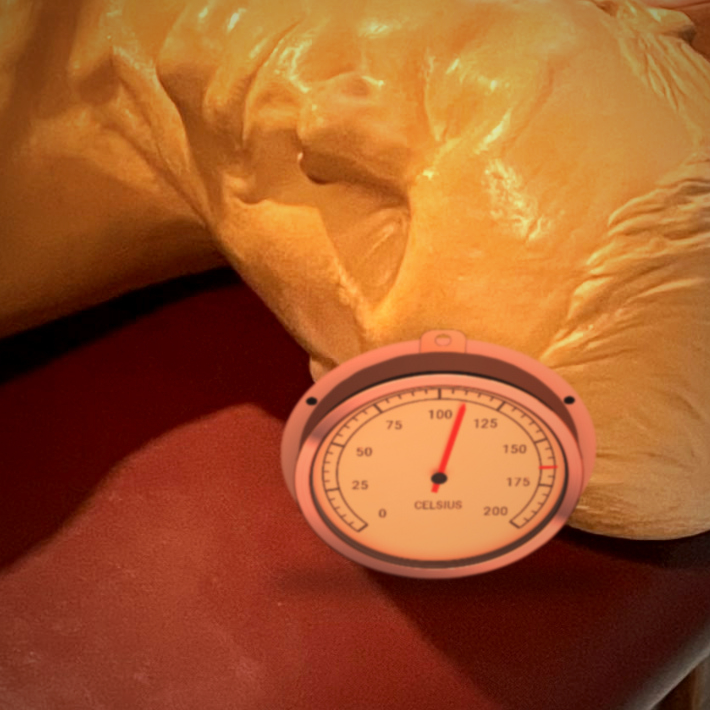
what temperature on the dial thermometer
110 °C
